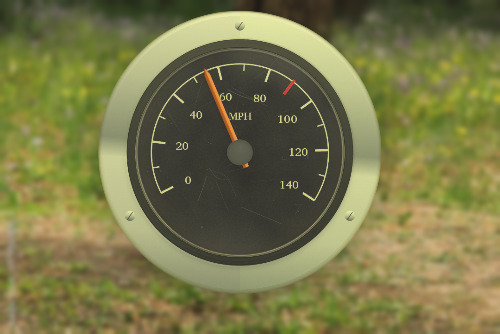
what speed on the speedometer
55 mph
